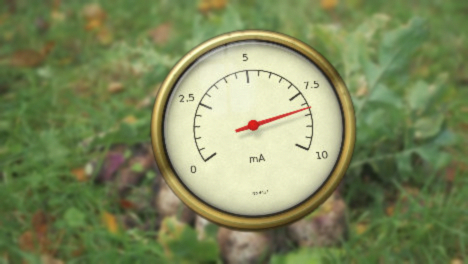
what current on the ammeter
8.25 mA
